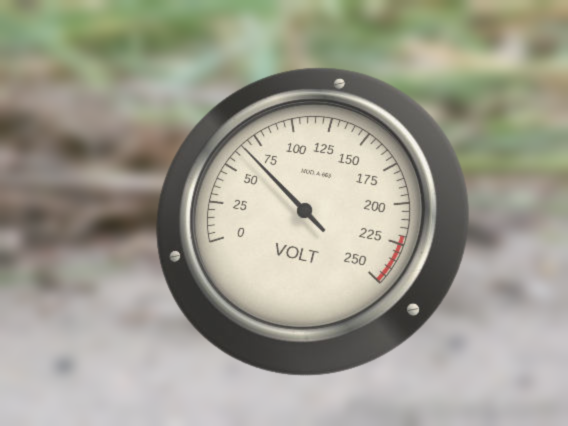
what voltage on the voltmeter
65 V
